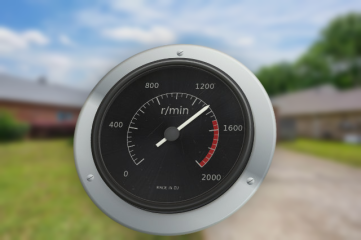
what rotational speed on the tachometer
1350 rpm
